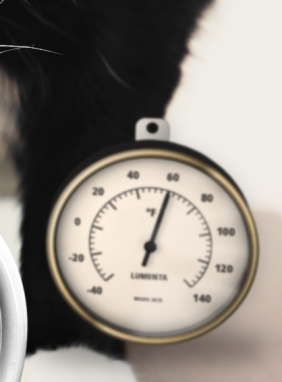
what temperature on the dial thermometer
60 °F
